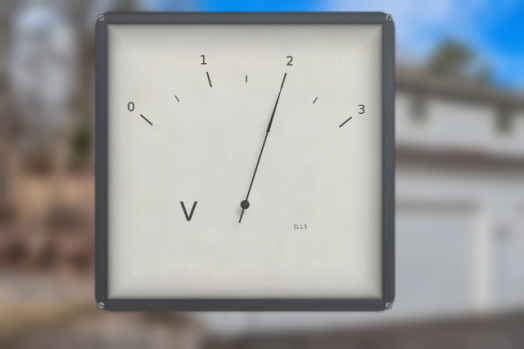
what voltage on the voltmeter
2 V
